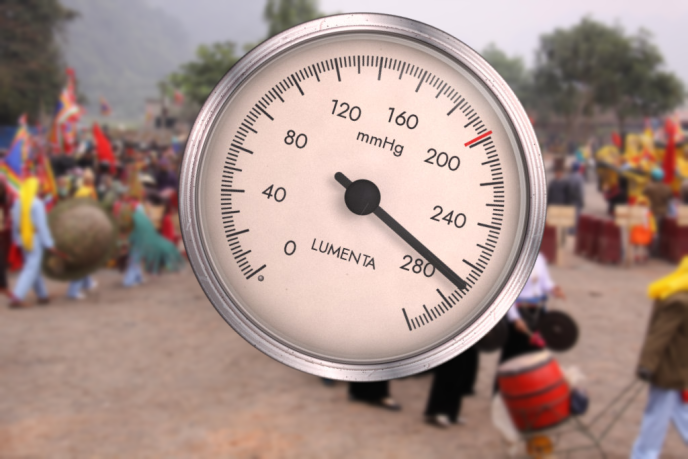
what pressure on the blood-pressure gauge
270 mmHg
